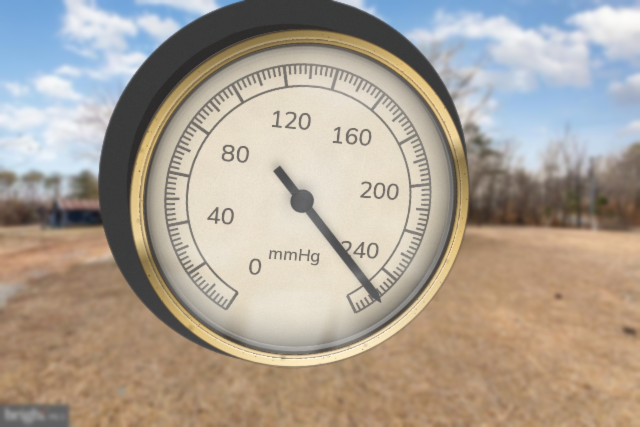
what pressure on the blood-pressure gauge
250 mmHg
